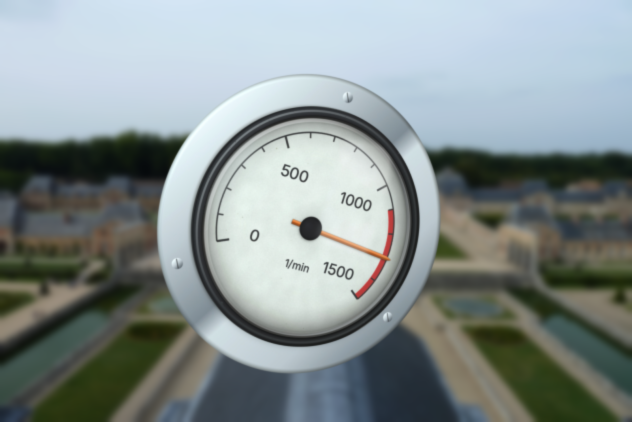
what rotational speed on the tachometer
1300 rpm
